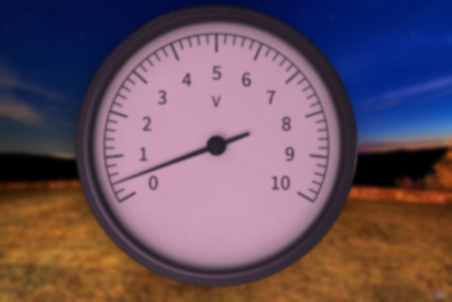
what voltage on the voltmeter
0.4 V
